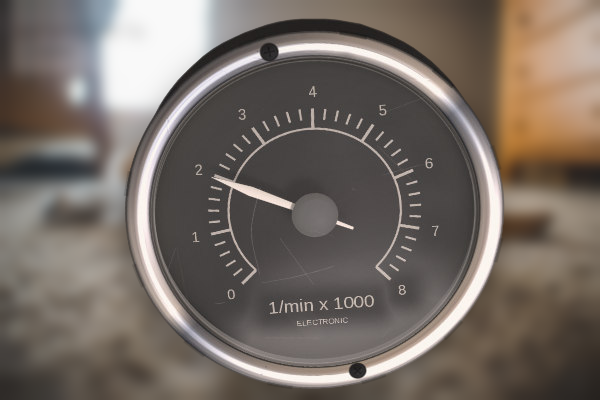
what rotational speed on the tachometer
2000 rpm
